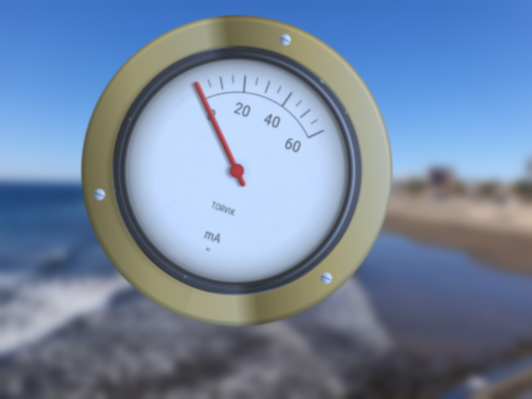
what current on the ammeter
0 mA
